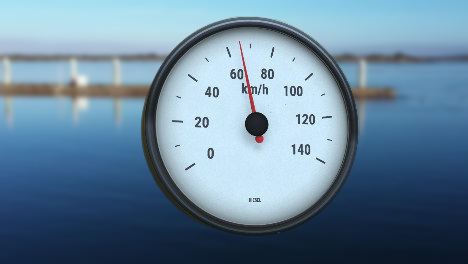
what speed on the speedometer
65 km/h
